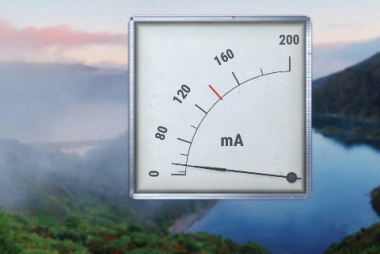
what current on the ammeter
40 mA
